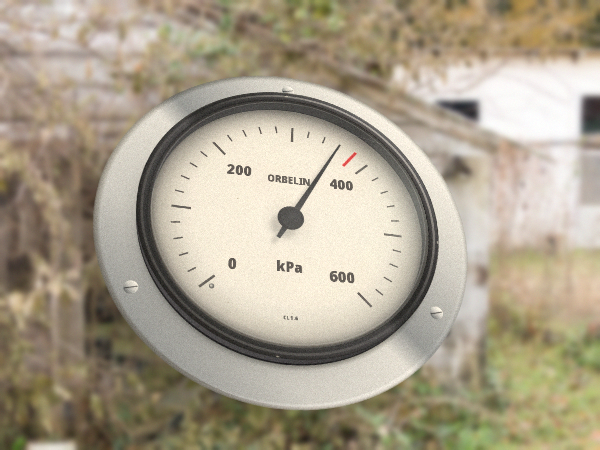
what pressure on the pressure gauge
360 kPa
